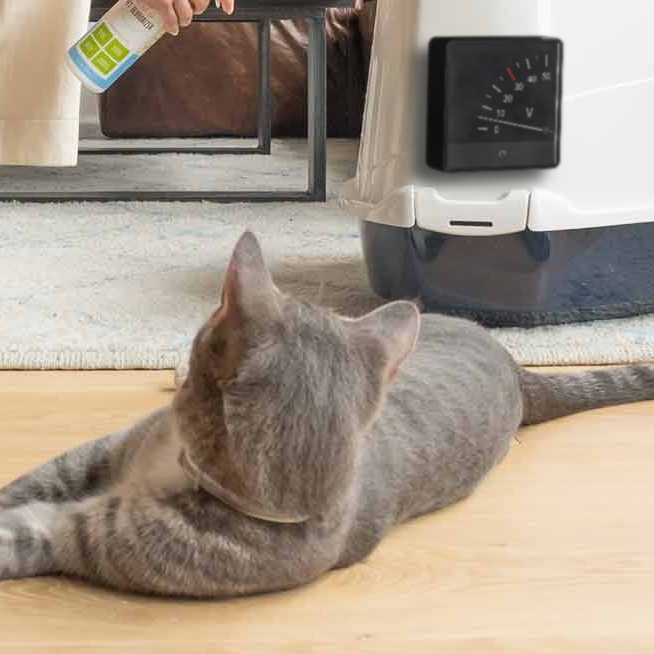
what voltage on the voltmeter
5 V
